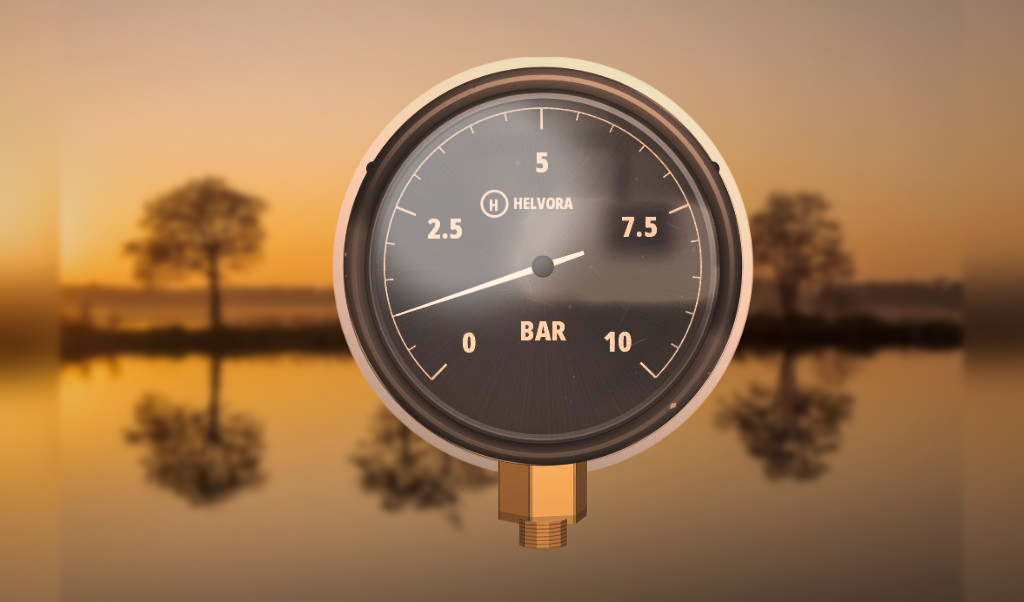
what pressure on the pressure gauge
1 bar
